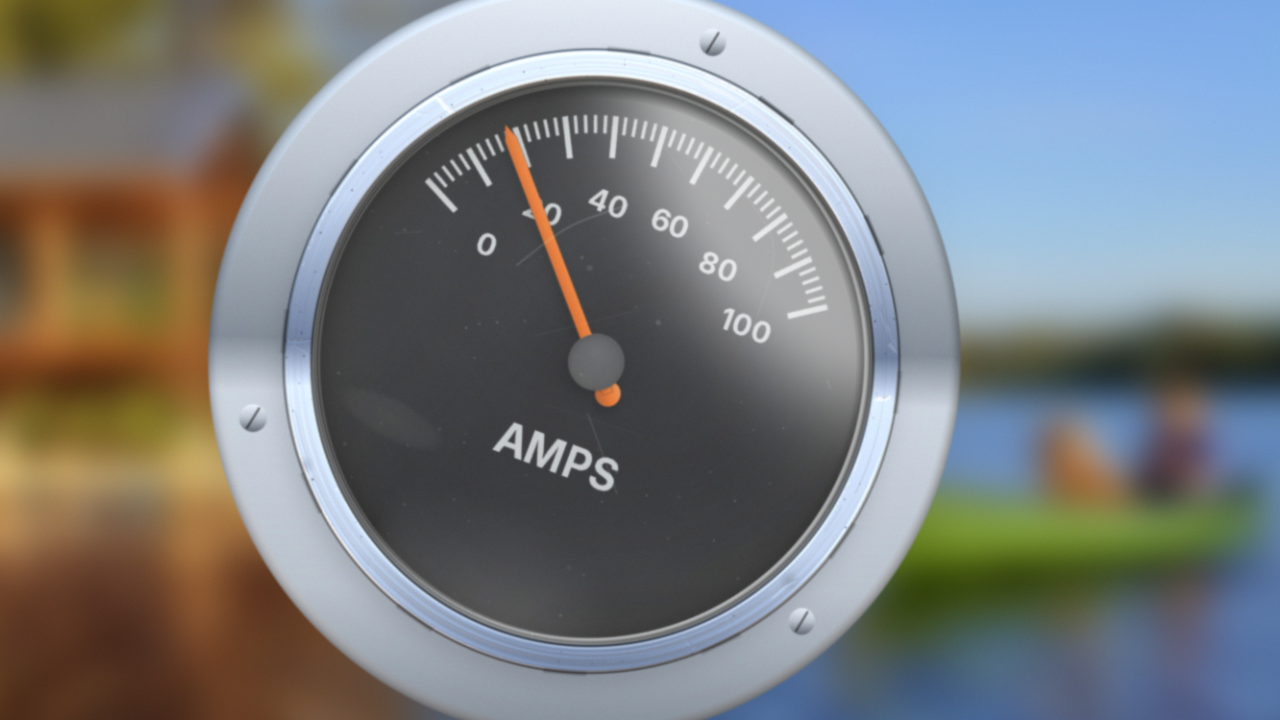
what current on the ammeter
18 A
